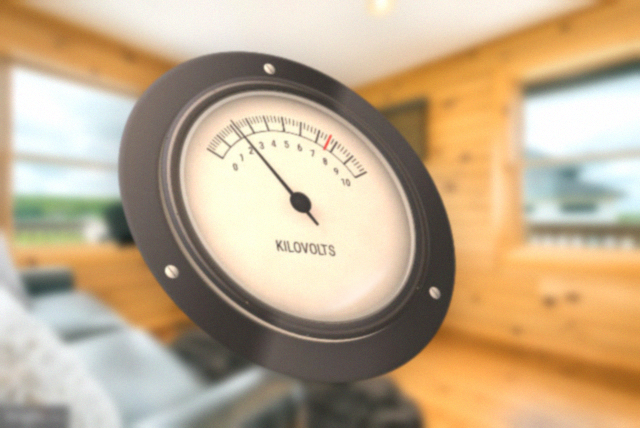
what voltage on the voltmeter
2 kV
